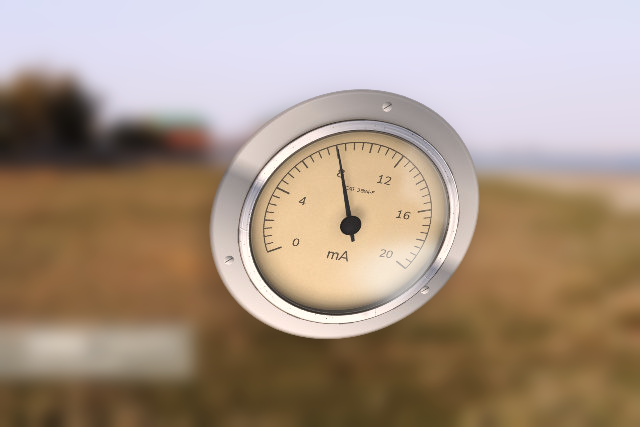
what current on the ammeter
8 mA
